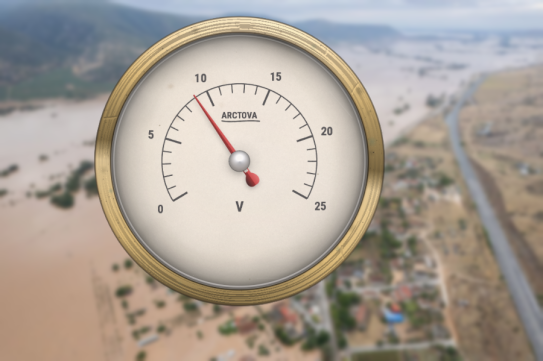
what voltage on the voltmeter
9 V
